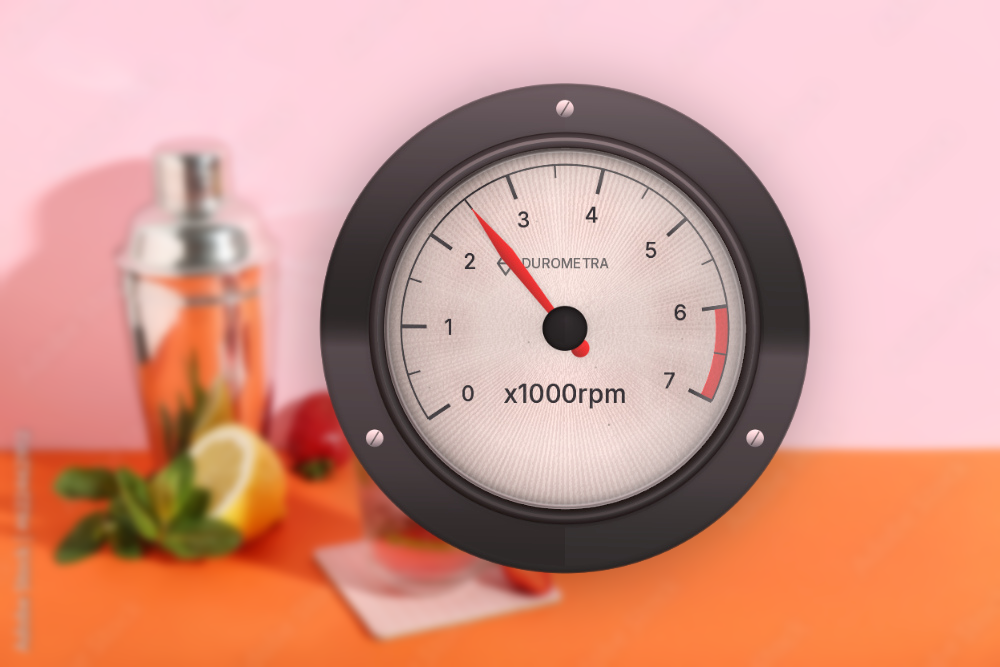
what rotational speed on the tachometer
2500 rpm
